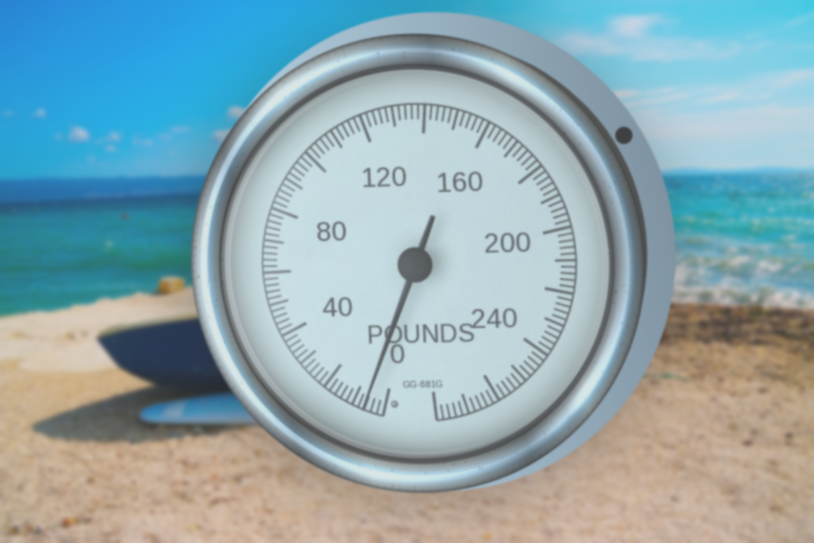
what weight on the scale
6 lb
